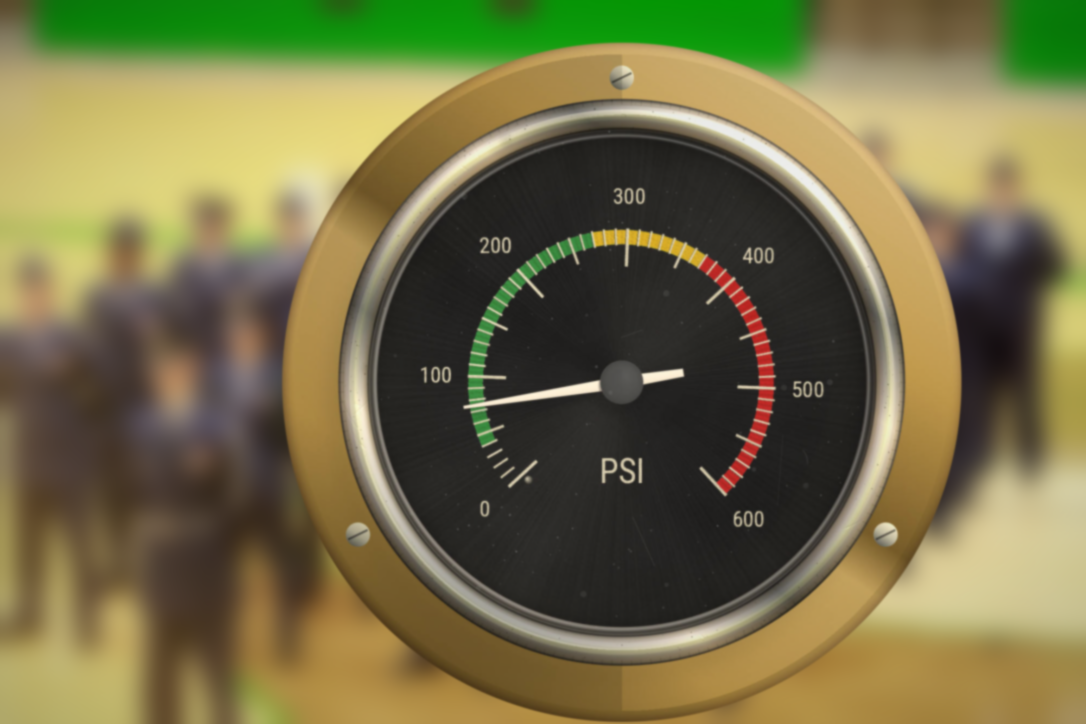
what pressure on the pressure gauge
75 psi
